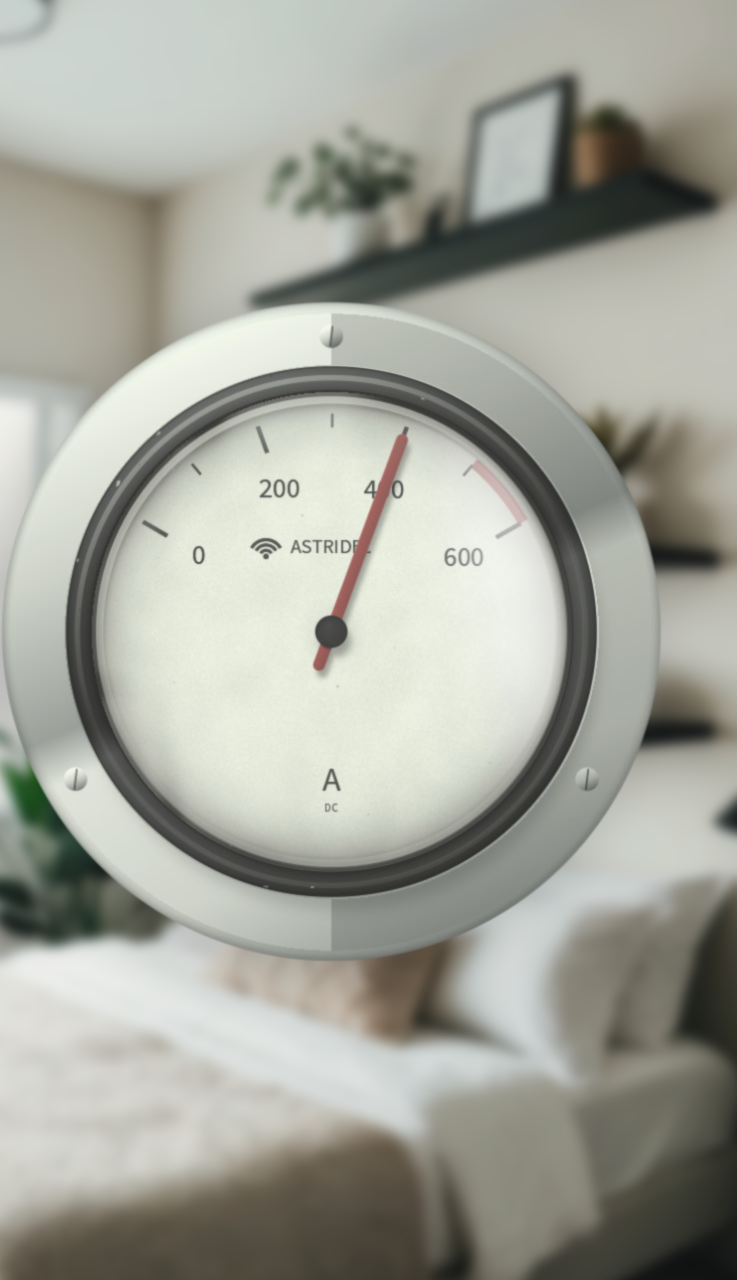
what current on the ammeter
400 A
